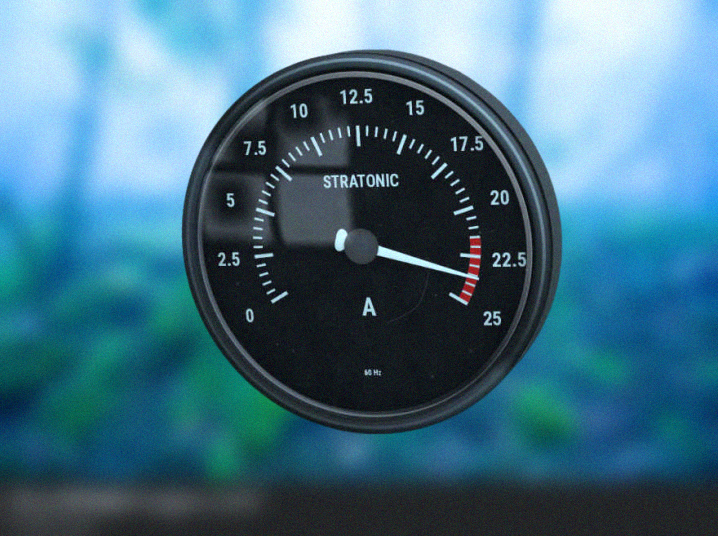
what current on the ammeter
23.5 A
